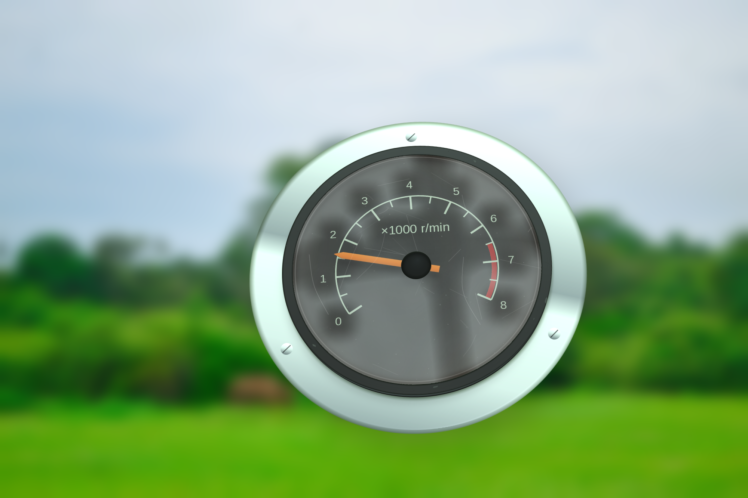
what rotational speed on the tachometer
1500 rpm
